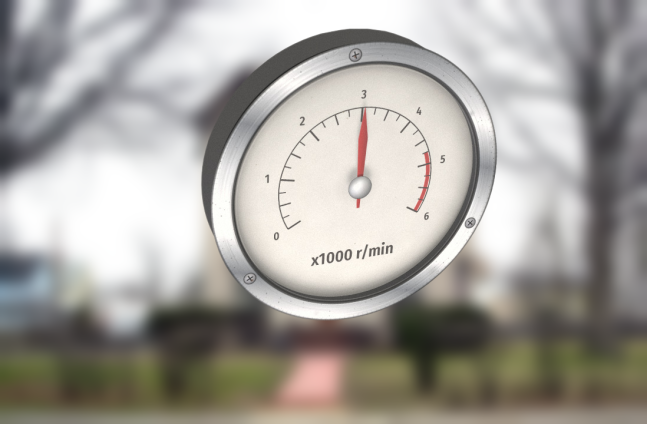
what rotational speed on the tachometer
3000 rpm
